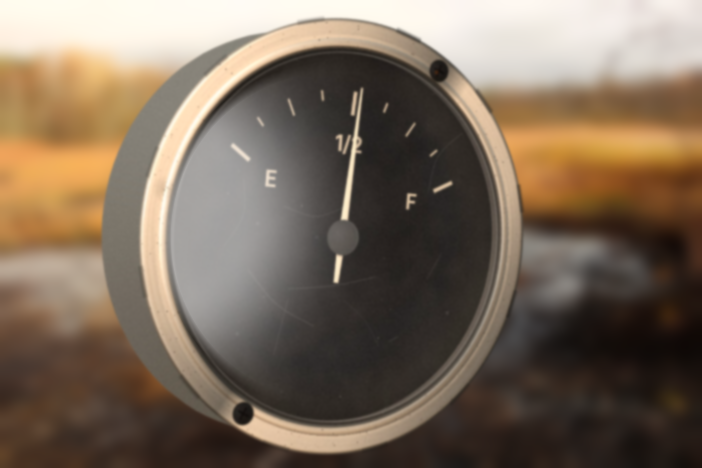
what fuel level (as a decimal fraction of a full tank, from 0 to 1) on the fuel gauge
0.5
